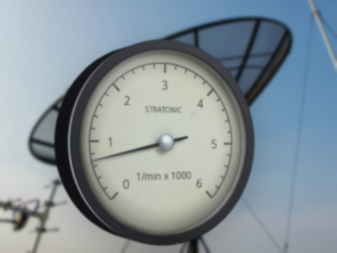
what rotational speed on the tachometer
700 rpm
